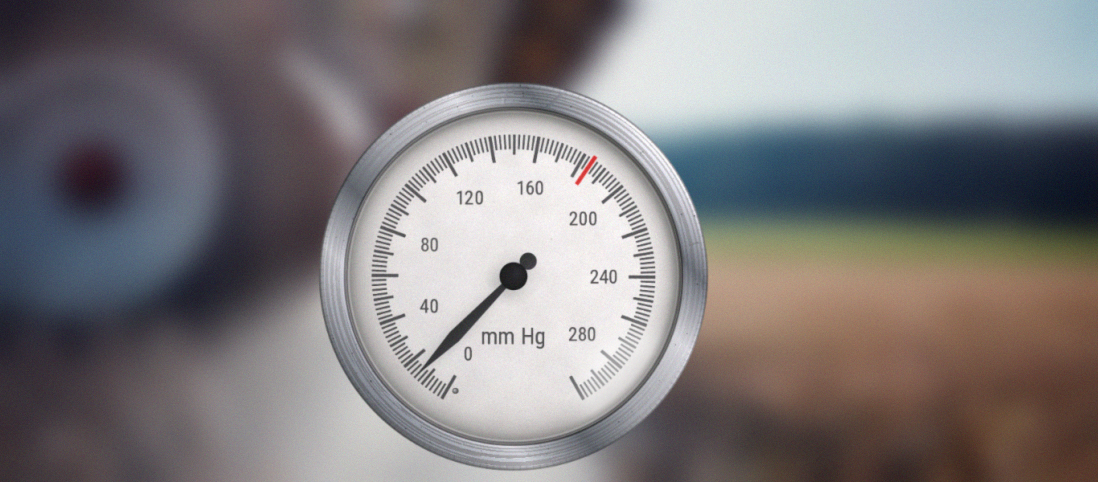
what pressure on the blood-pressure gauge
14 mmHg
